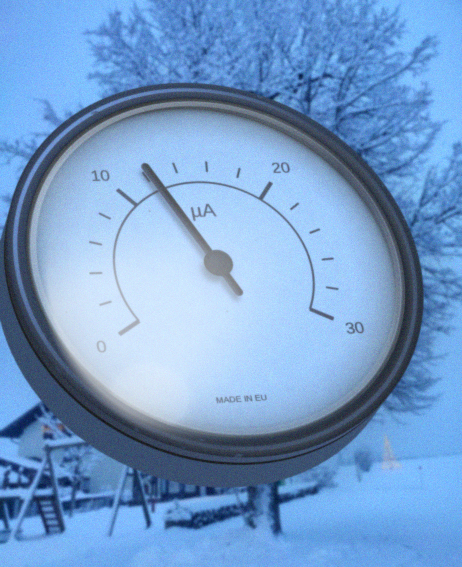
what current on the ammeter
12 µA
